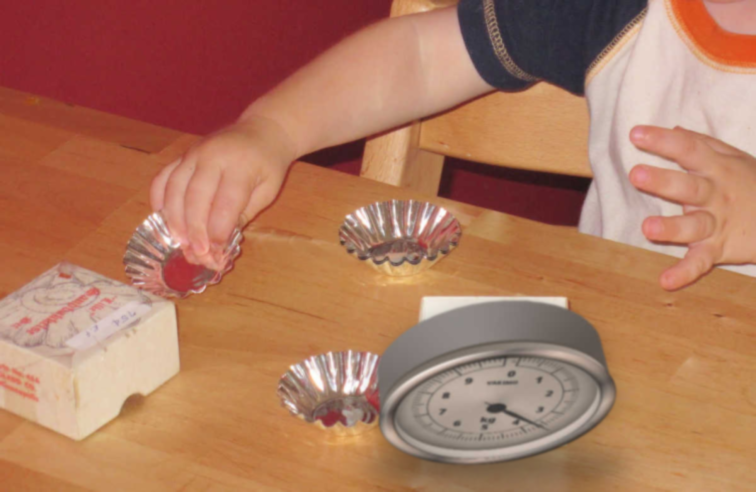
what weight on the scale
3.5 kg
